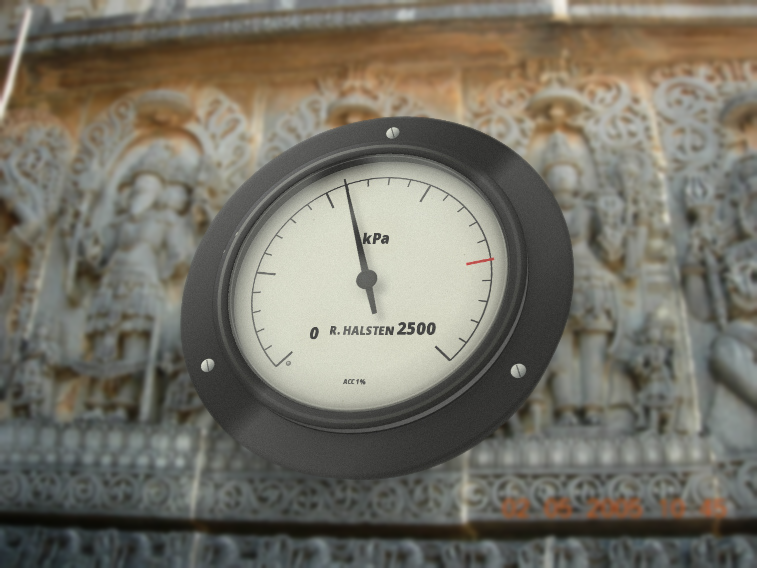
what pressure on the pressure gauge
1100 kPa
